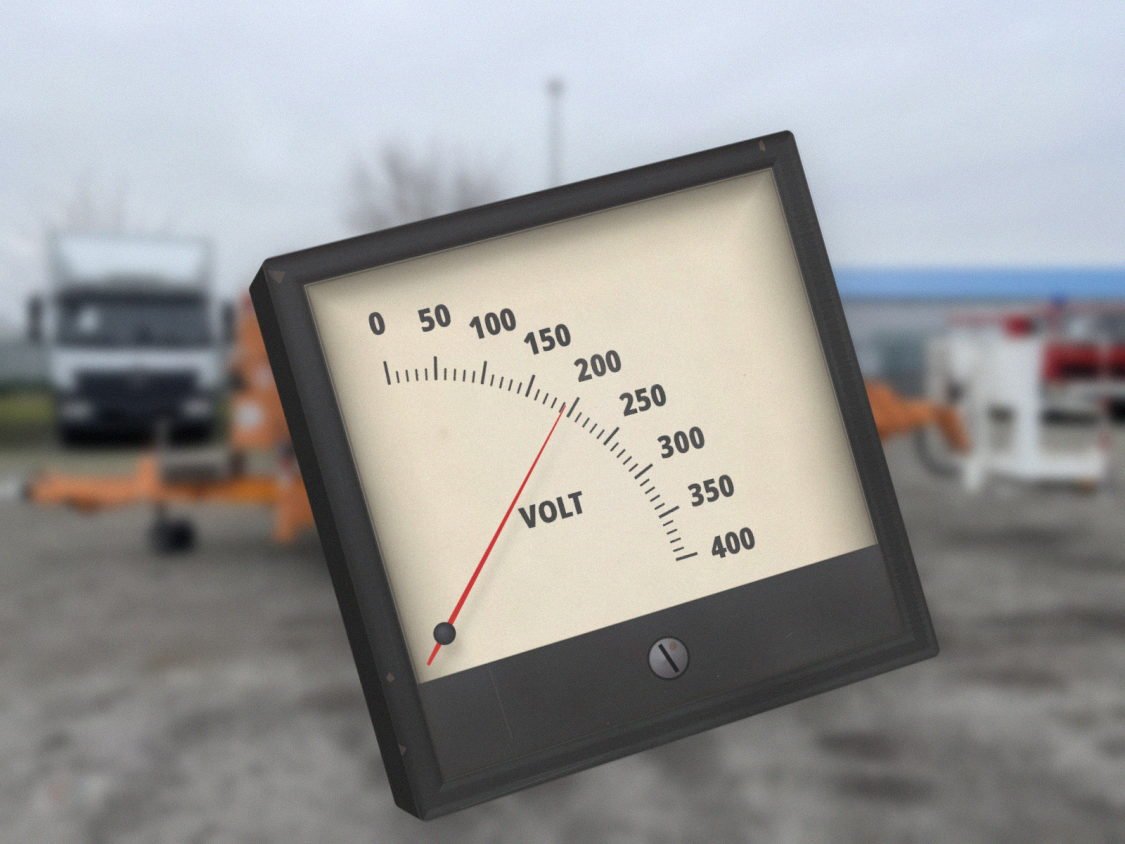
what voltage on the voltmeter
190 V
